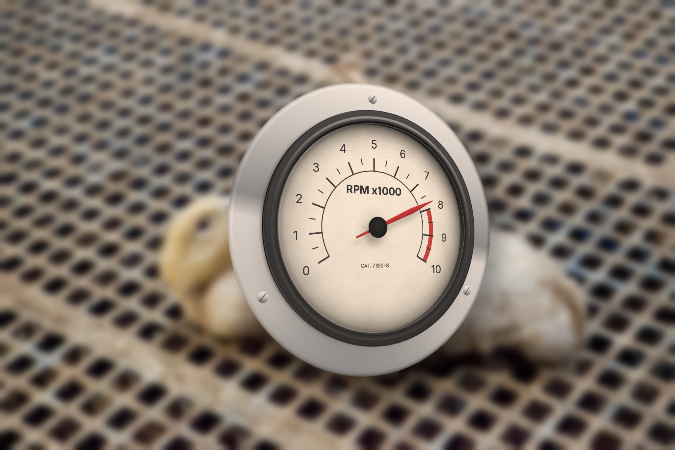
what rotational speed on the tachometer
7750 rpm
